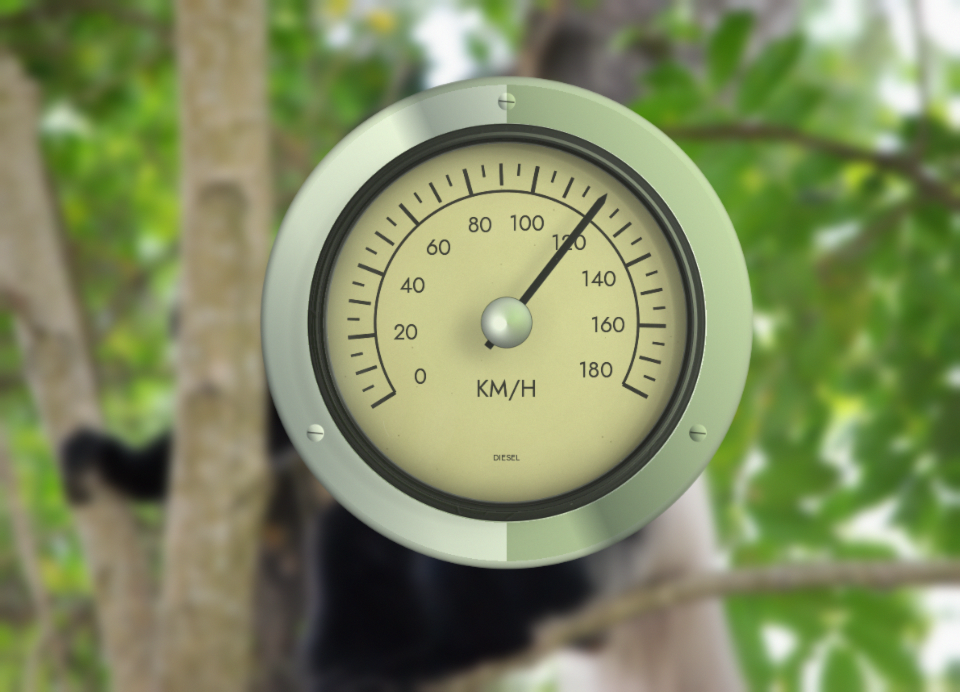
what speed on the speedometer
120 km/h
